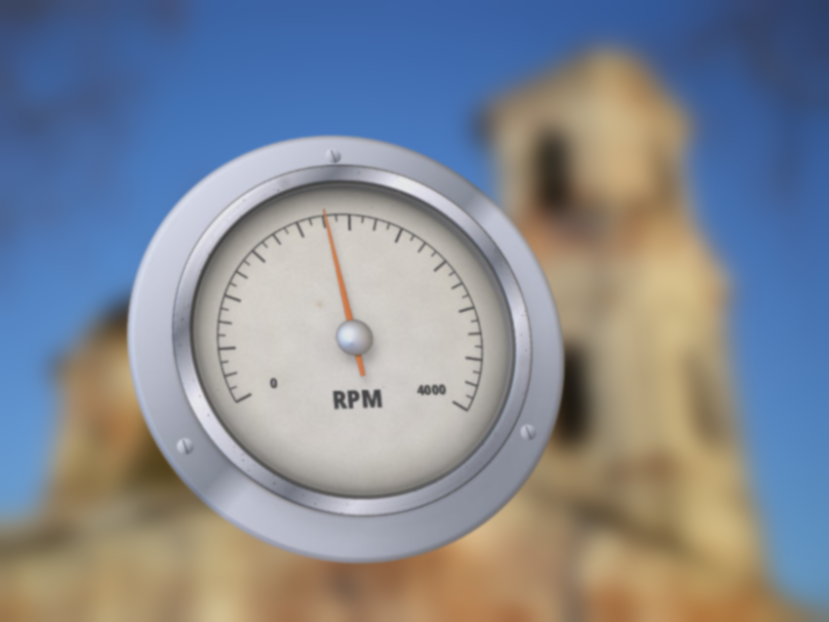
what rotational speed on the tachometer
1800 rpm
